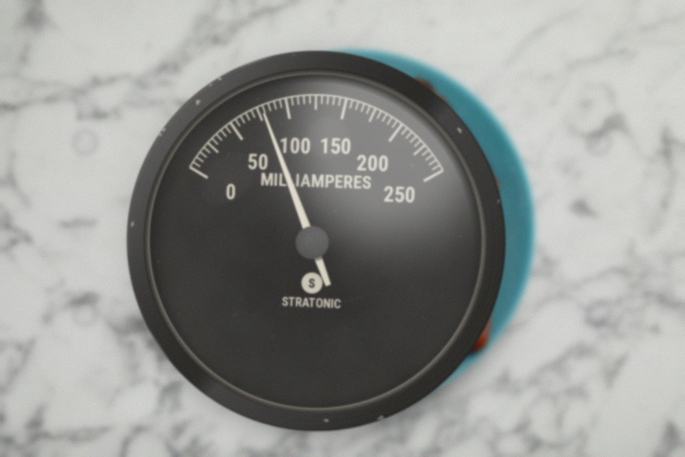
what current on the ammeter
80 mA
